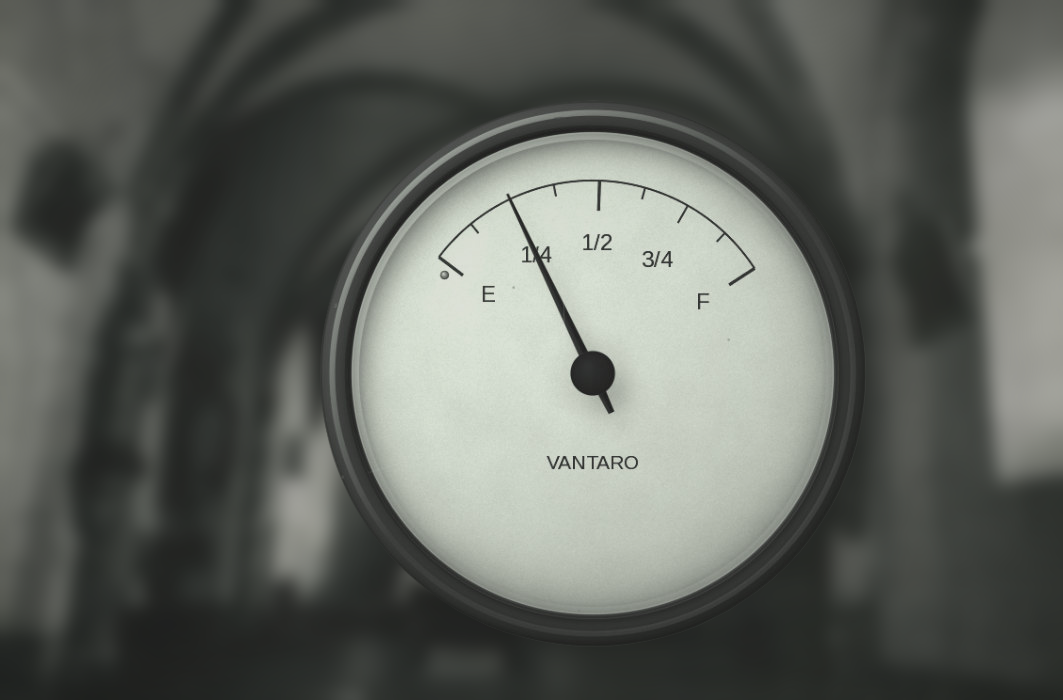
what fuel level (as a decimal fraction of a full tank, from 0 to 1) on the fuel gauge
0.25
